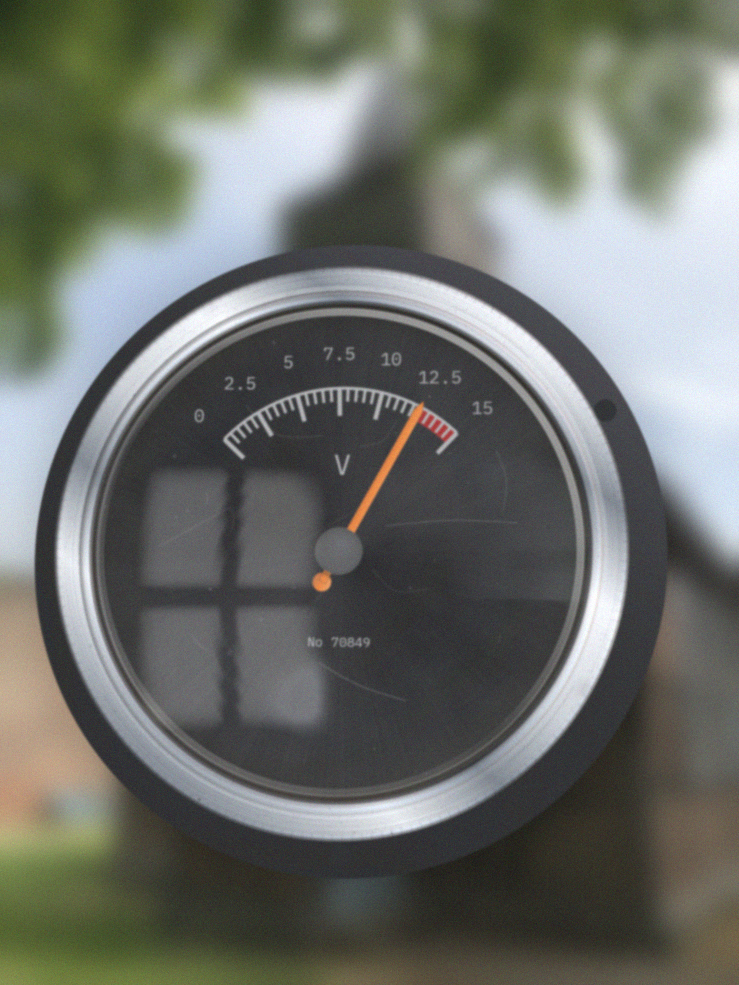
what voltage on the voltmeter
12.5 V
